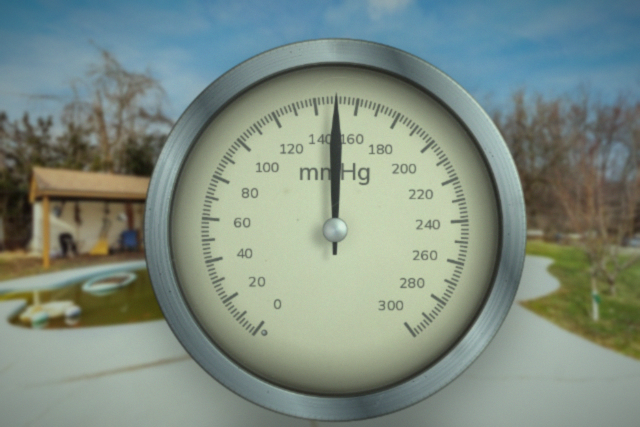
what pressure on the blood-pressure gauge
150 mmHg
